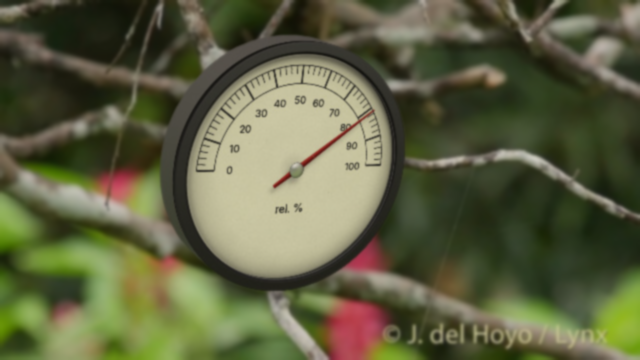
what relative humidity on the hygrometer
80 %
